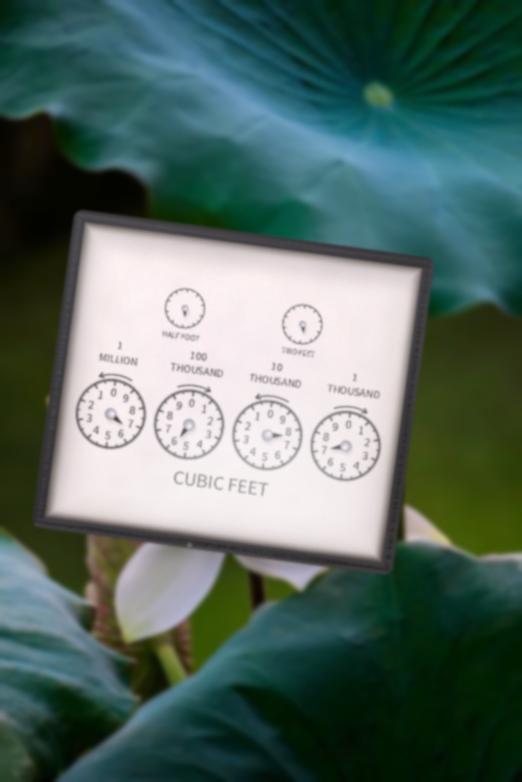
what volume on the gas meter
657700 ft³
